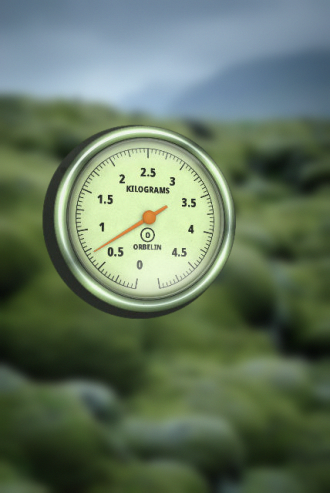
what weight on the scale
0.7 kg
